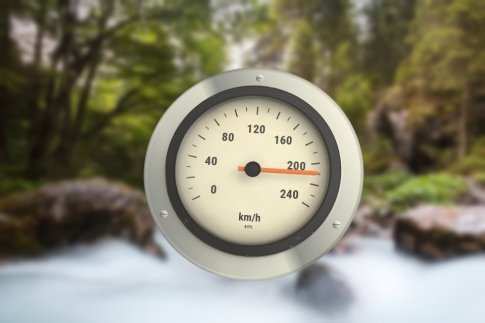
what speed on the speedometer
210 km/h
